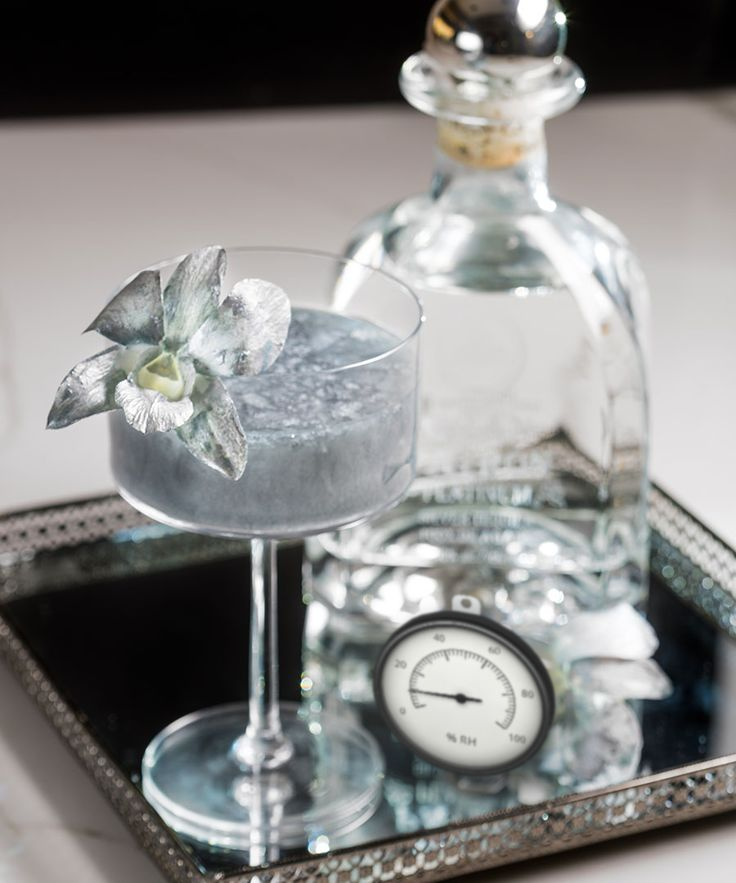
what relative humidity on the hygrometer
10 %
